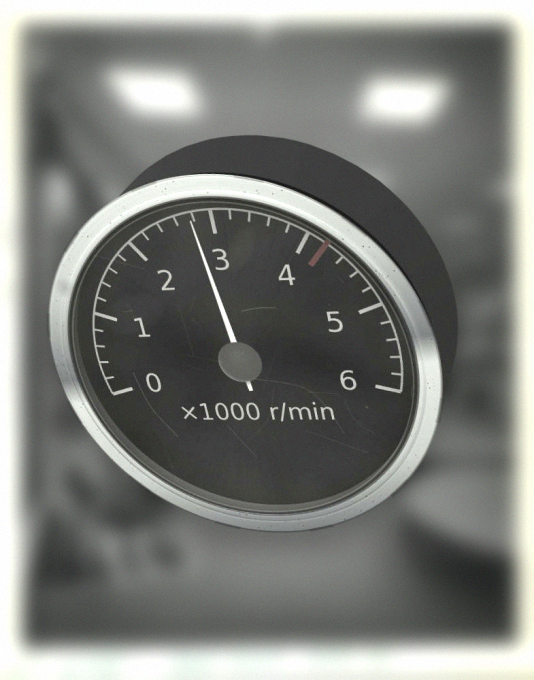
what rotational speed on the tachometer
2800 rpm
